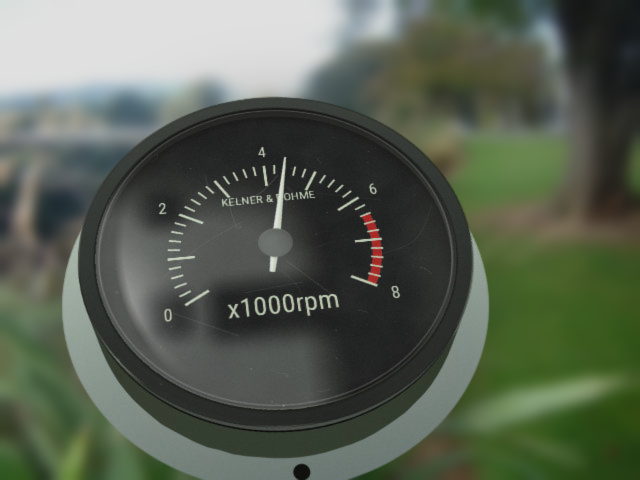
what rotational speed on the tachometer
4400 rpm
